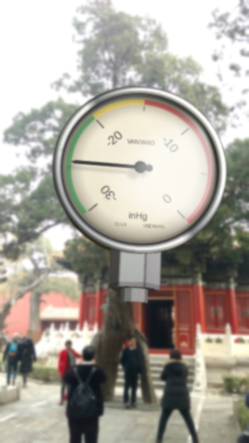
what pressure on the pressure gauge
-25 inHg
